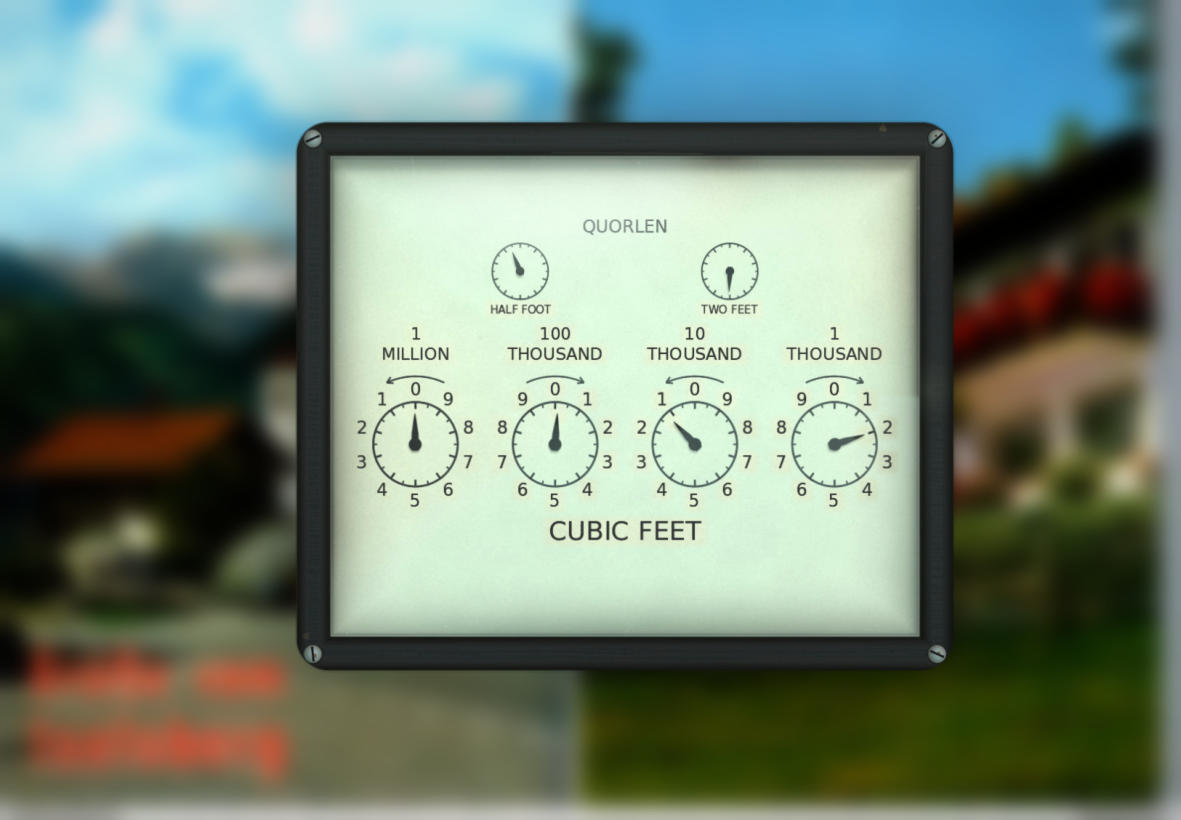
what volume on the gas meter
1200 ft³
